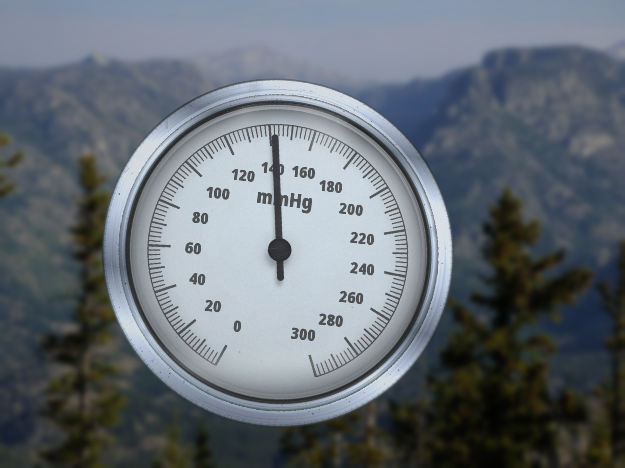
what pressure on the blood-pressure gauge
142 mmHg
